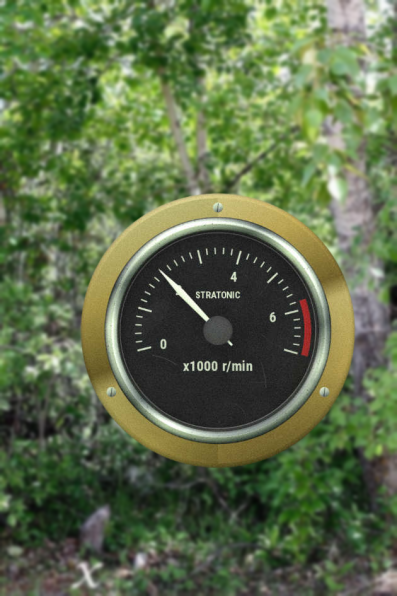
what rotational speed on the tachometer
2000 rpm
